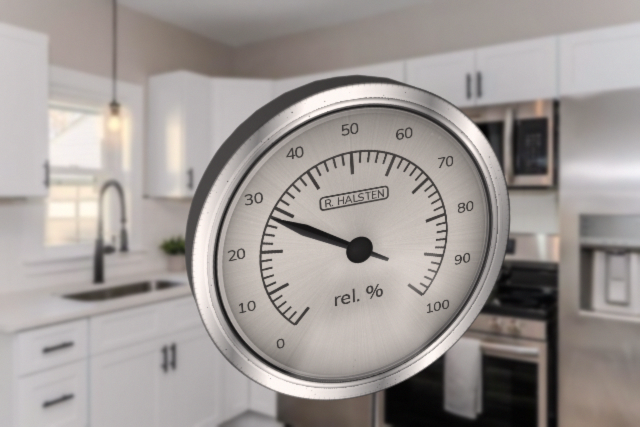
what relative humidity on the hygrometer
28 %
